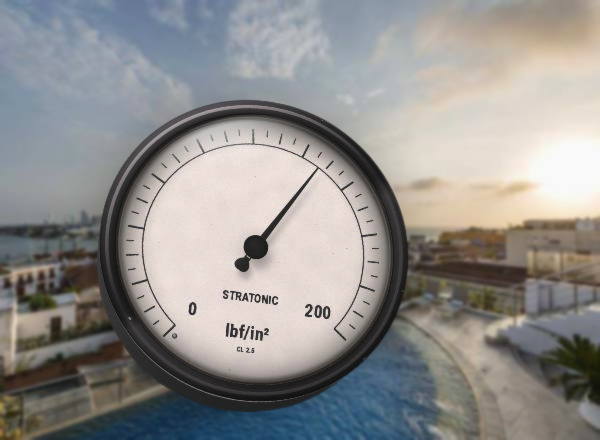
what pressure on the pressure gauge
127.5 psi
